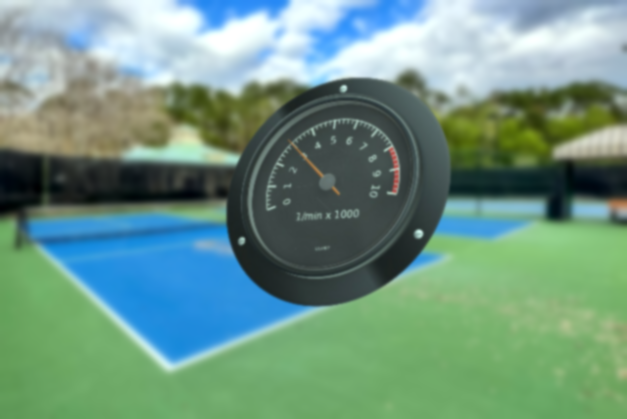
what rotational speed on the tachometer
3000 rpm
